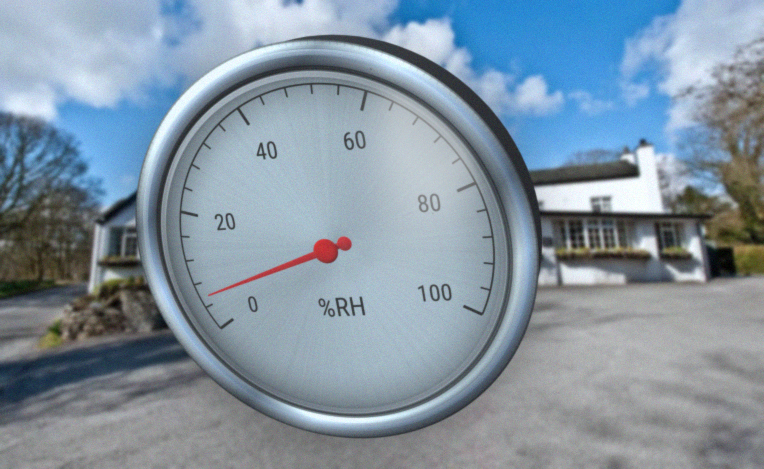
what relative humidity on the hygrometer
6 %
